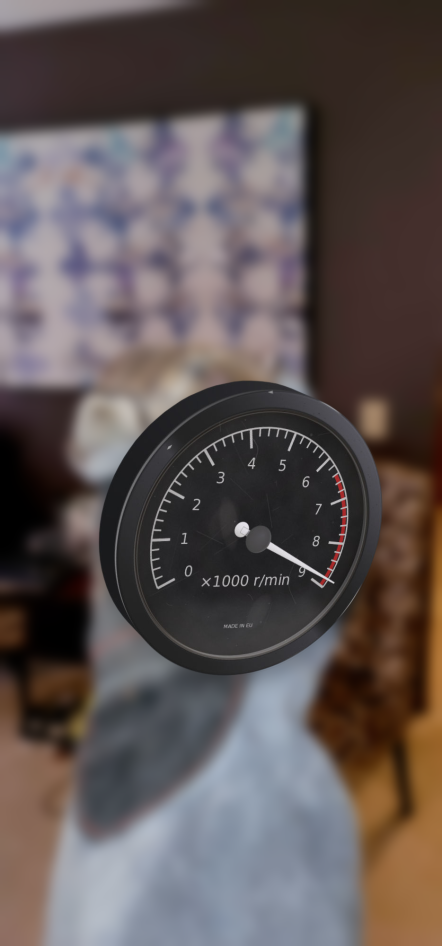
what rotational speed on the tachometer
8800 rpm
